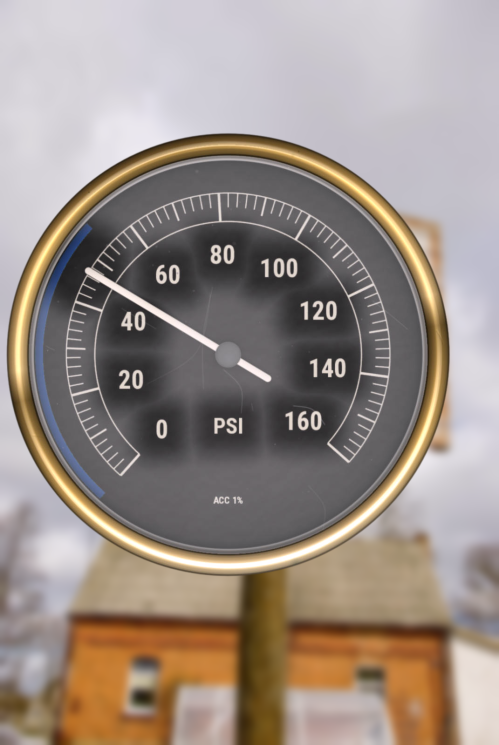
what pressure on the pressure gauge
47 psi
